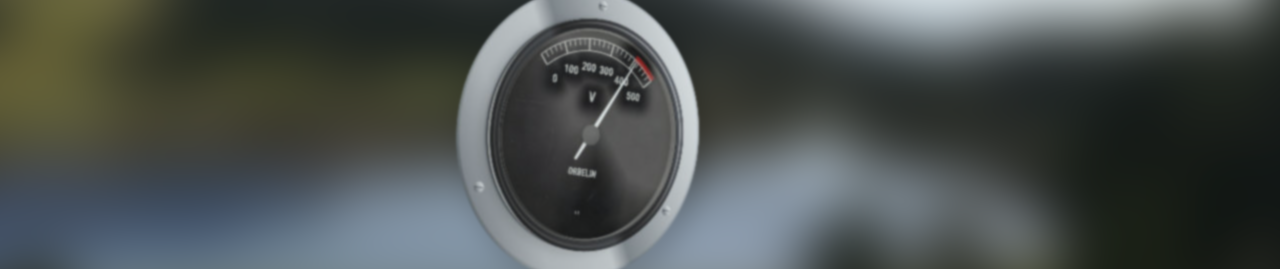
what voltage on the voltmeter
400 V
